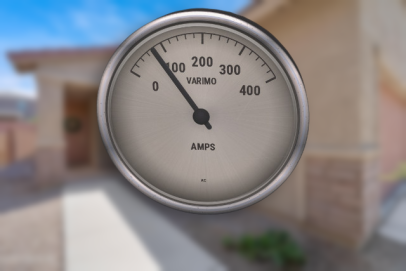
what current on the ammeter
80 A
